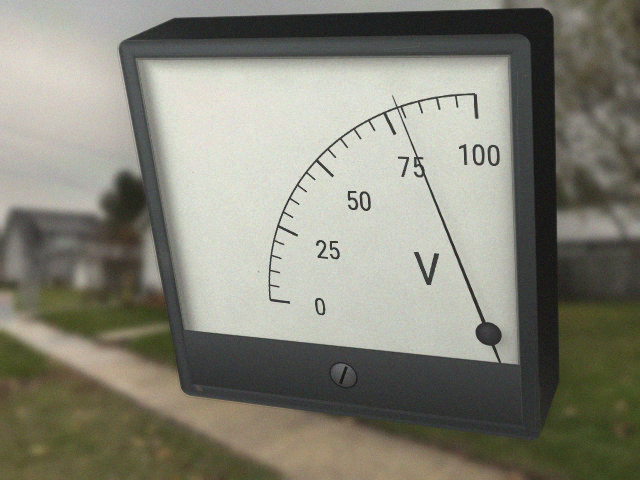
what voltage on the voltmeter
80 V
